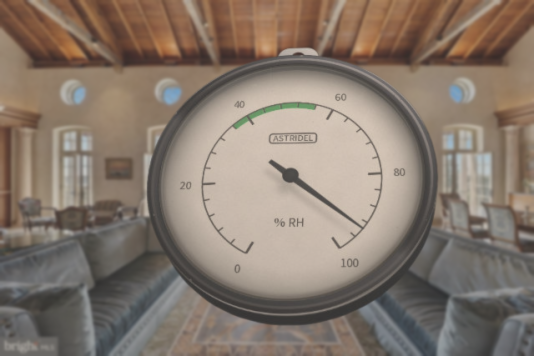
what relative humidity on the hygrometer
94 %
